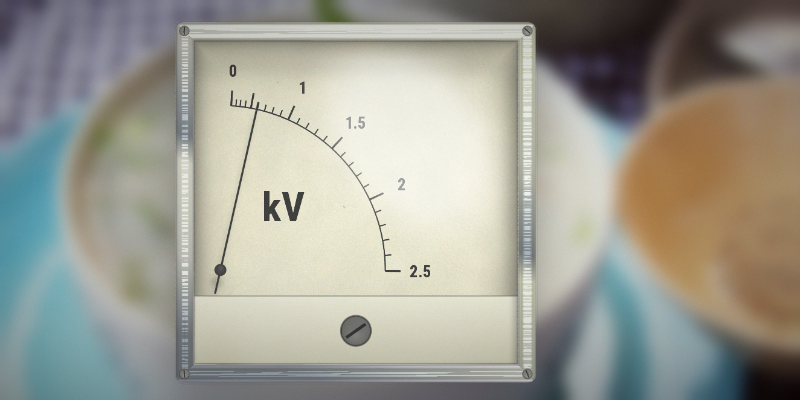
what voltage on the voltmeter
0.6 kV
